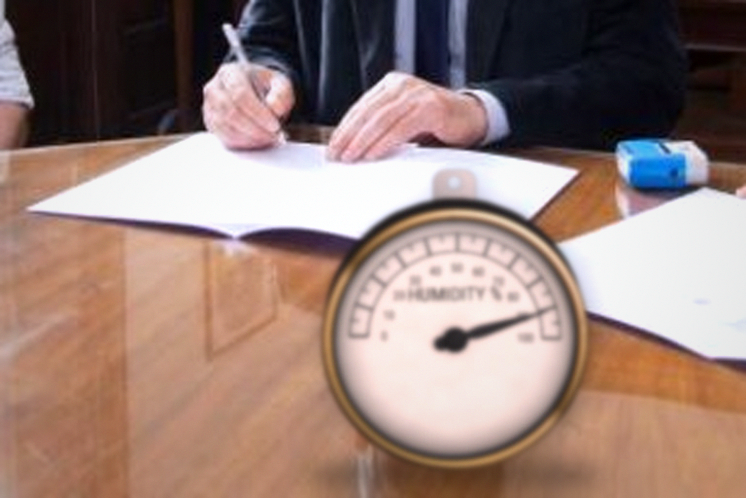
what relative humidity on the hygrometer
90 %
